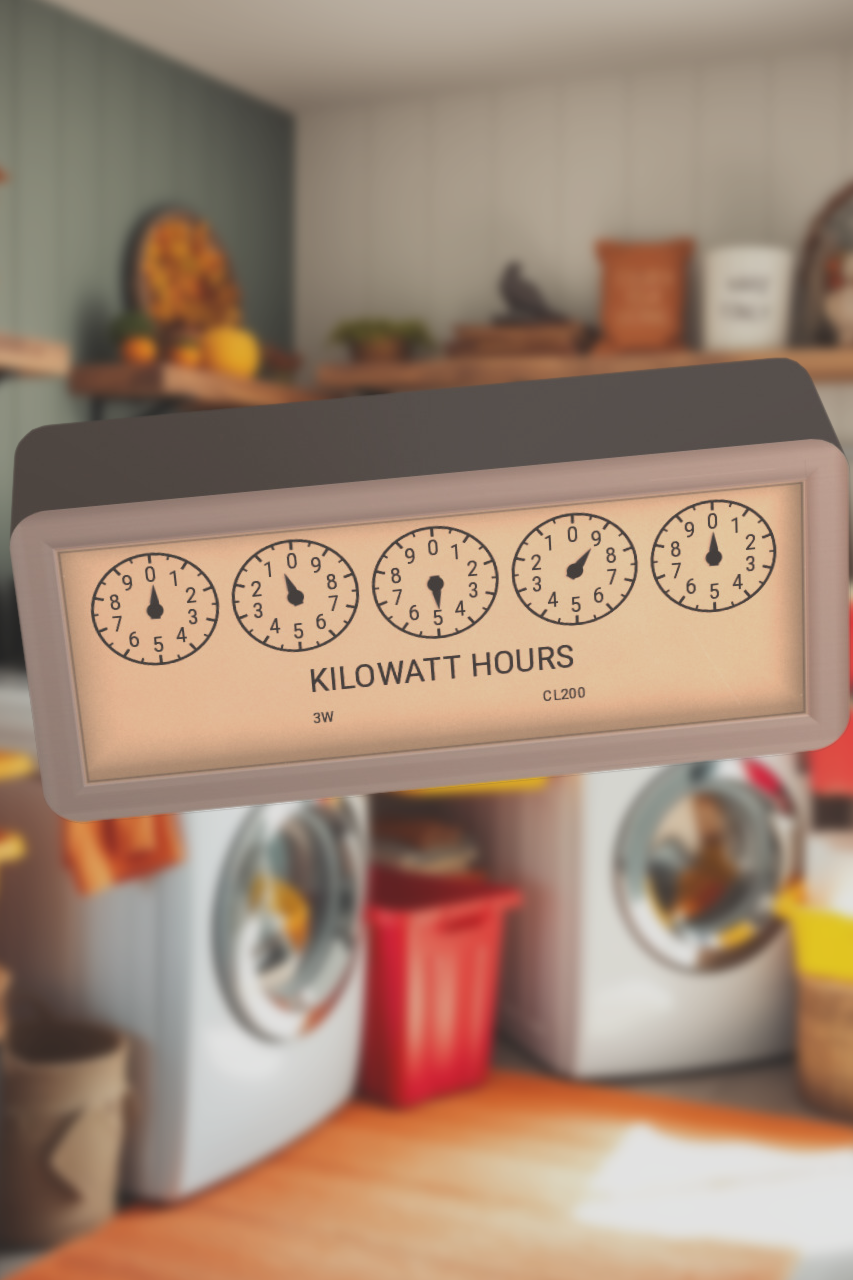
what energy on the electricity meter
490 kWh
